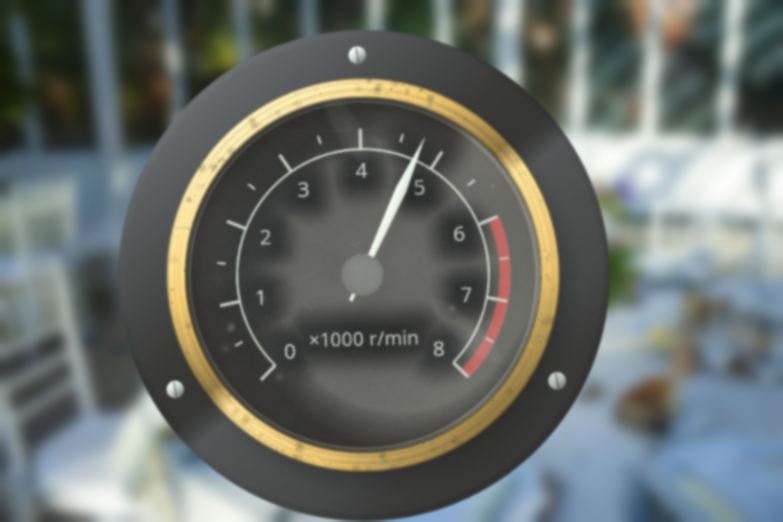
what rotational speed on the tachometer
4750 rpm
